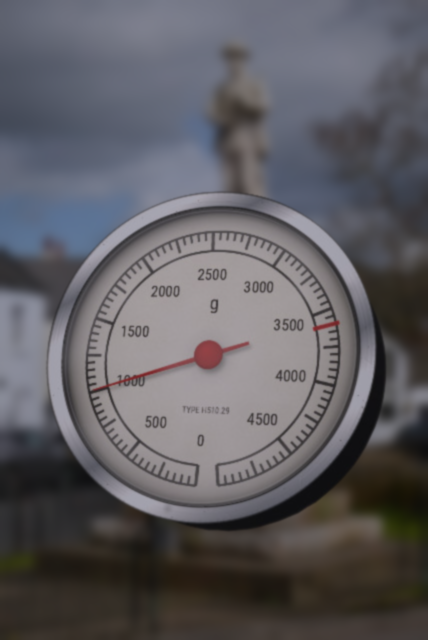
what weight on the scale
1000 g
